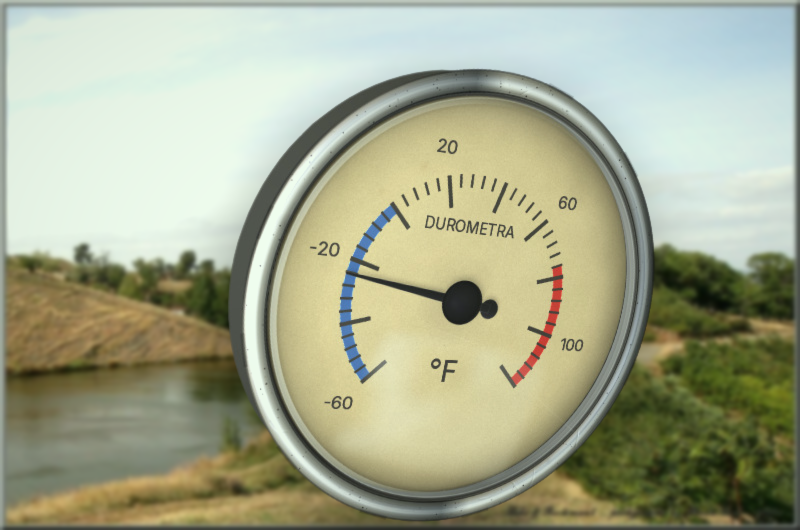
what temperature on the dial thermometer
-24 °F
